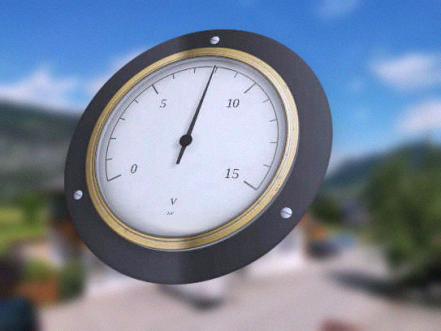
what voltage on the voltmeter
8 V
